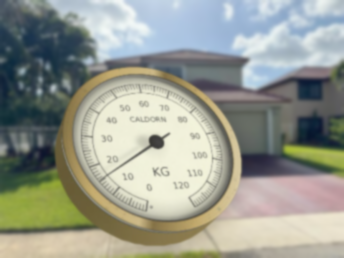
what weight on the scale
15 kg
